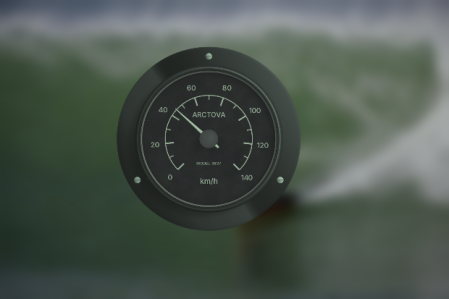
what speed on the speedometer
45 km/h
